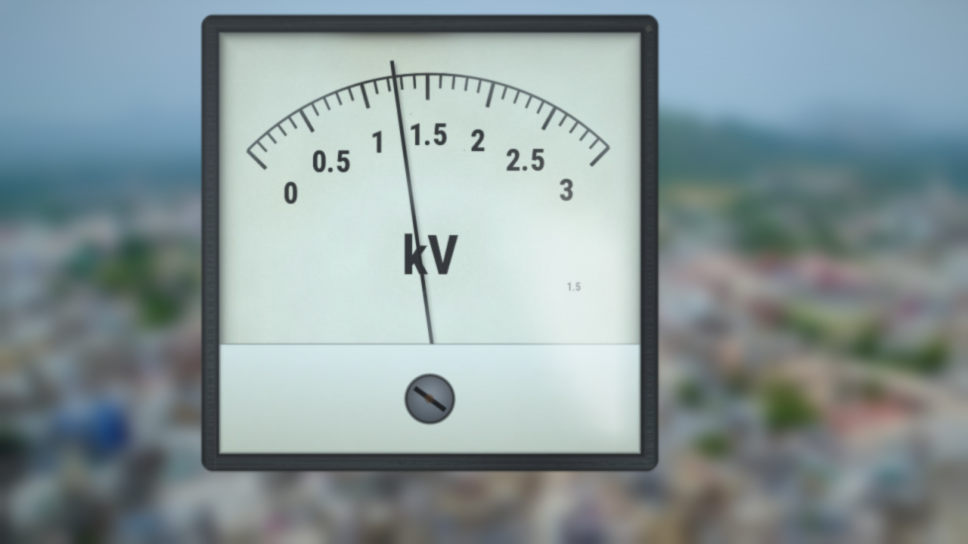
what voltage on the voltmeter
1.25 kV
